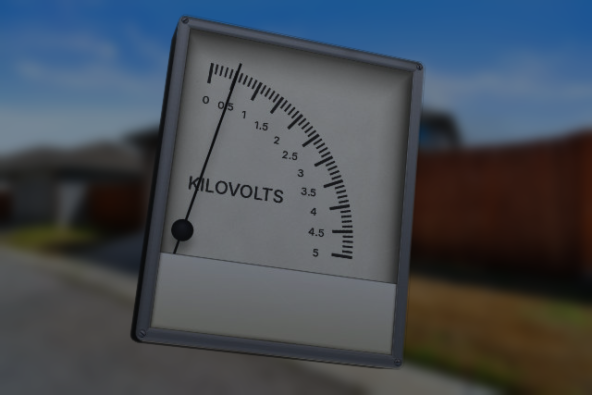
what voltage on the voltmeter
0.5 kV
